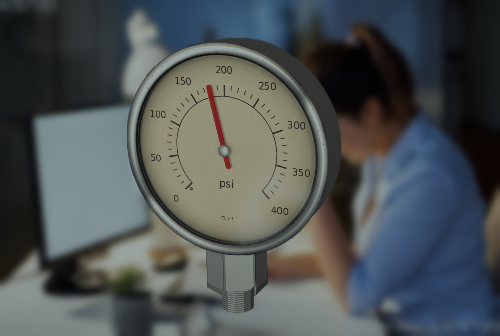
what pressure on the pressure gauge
180 psi
